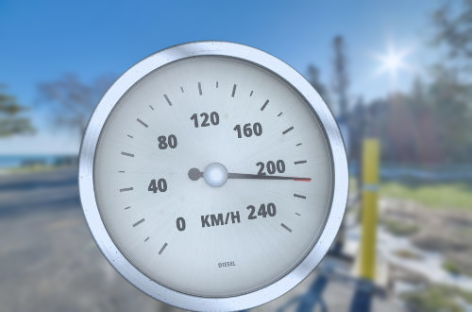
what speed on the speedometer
210 km/h
